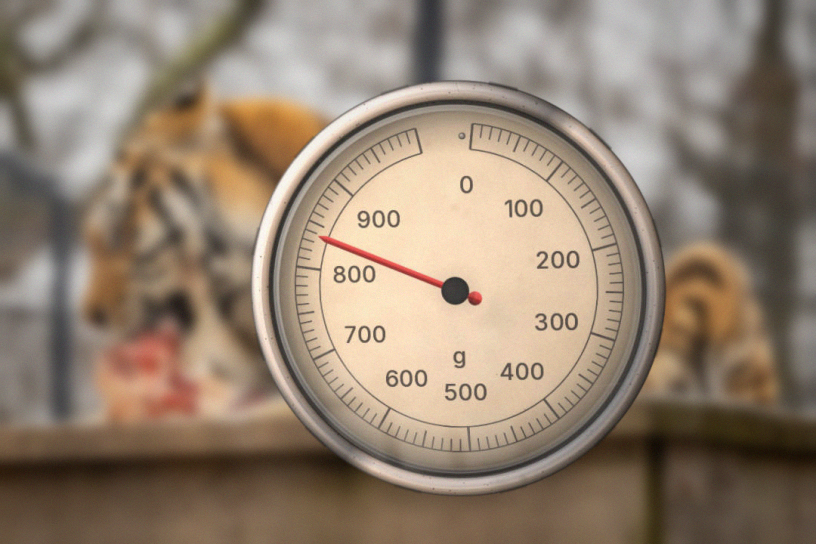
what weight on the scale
840 g
